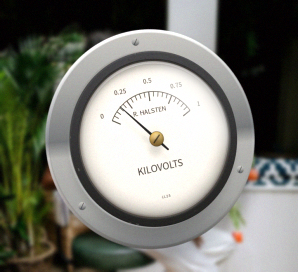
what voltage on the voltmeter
0.15 kV
